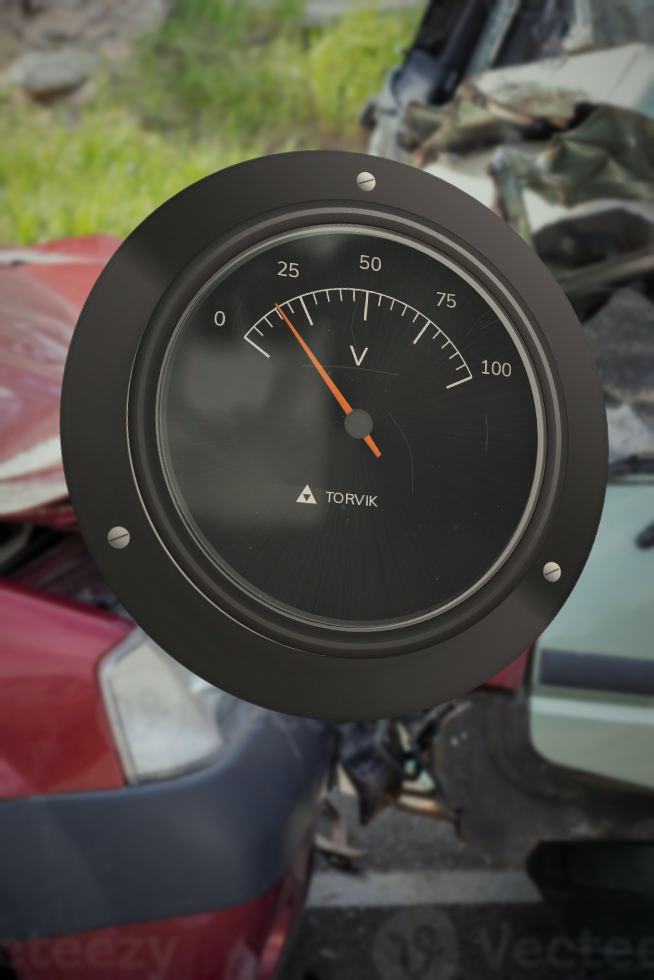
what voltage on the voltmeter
15 V
